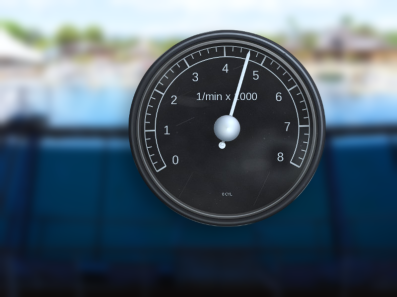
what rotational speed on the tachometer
4600 rpm
